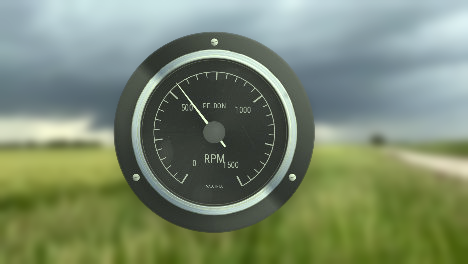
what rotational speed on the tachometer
550 rpm
